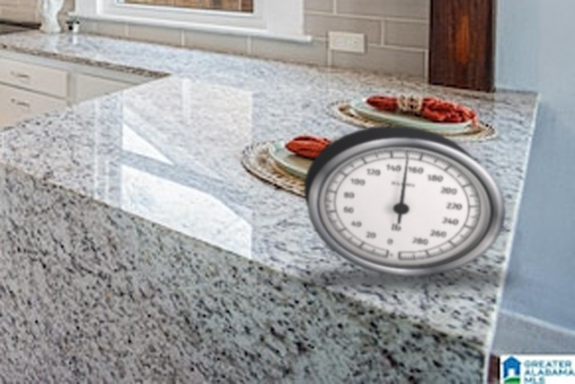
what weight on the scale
150 lb
